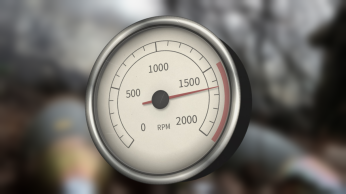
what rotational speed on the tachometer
1650 rpm
